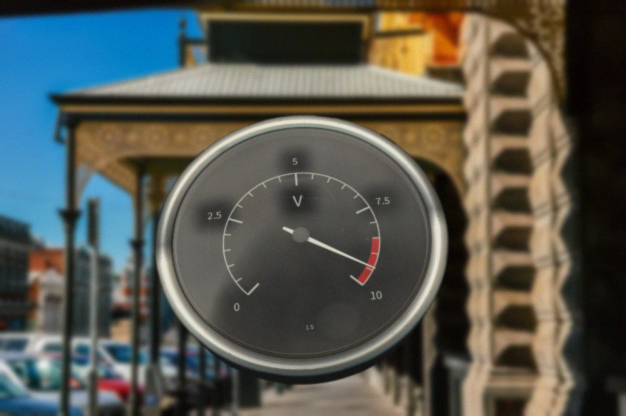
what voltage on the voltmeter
9.5 V
